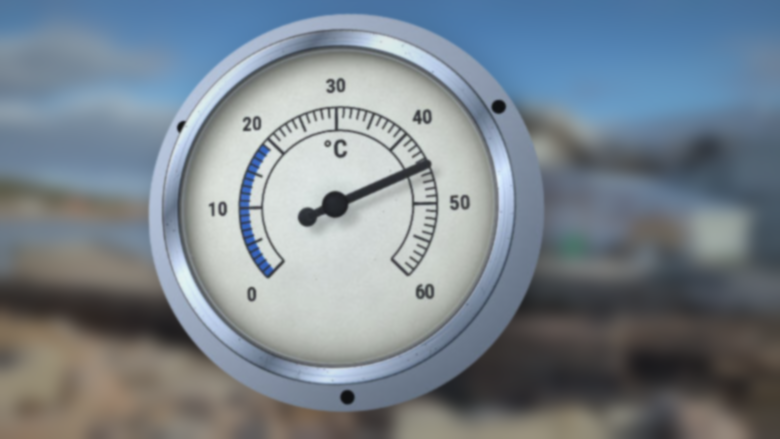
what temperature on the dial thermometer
45 °C
